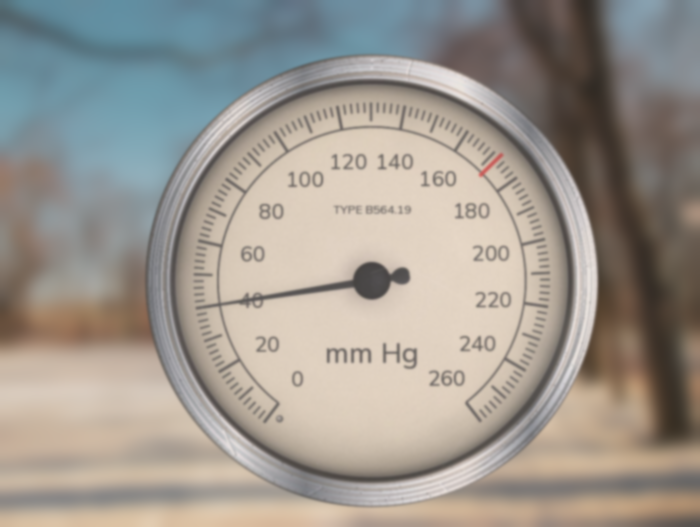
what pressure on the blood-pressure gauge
40 mmHg
